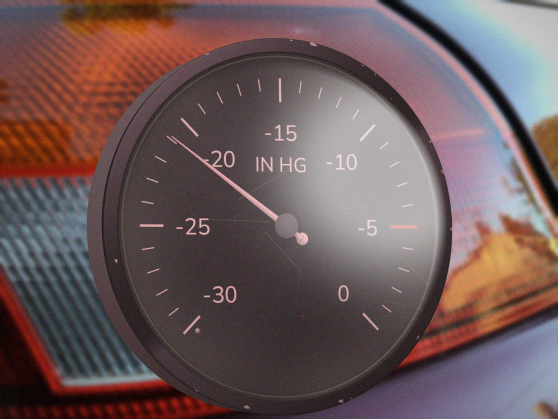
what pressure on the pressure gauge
-21 inHg
